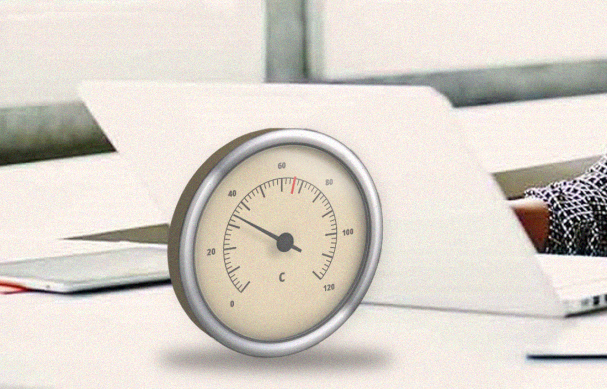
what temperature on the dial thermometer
34 °C
